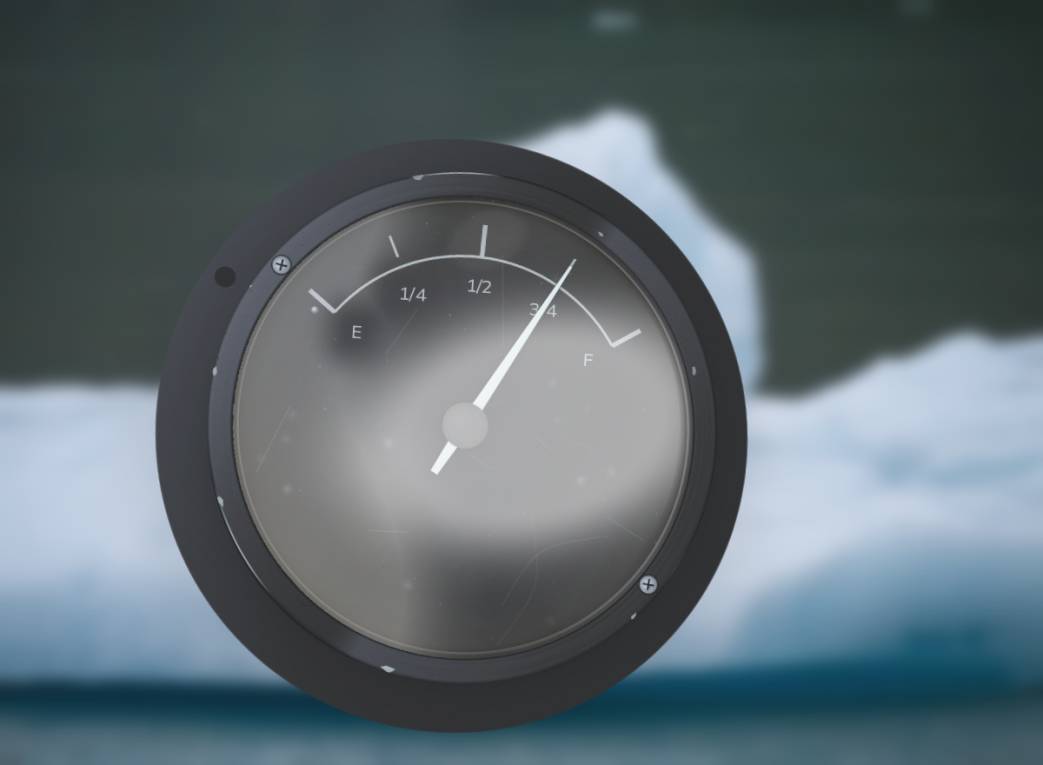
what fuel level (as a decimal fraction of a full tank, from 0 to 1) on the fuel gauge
0.75
